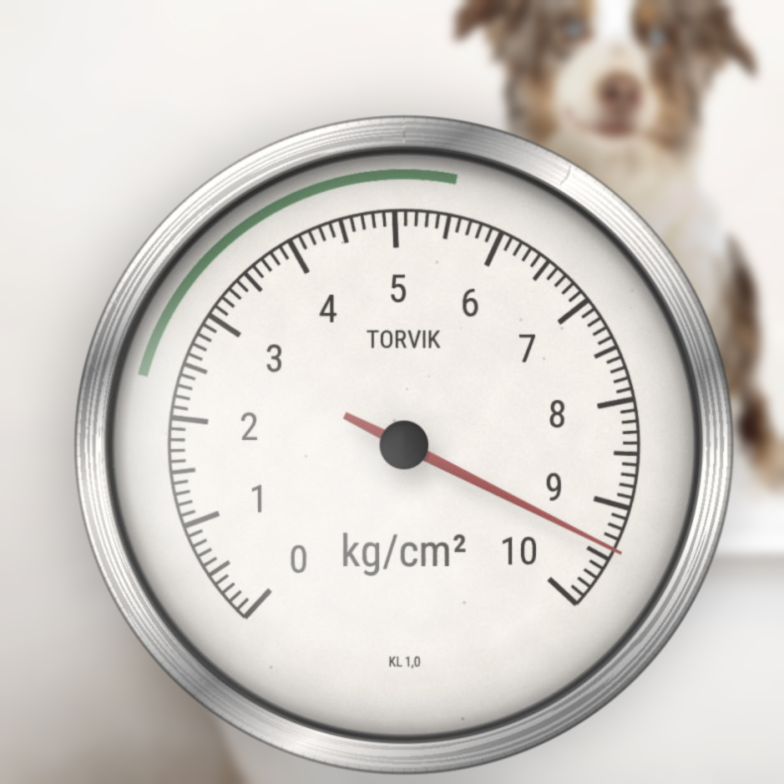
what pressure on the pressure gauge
9.4 kg/cm²
